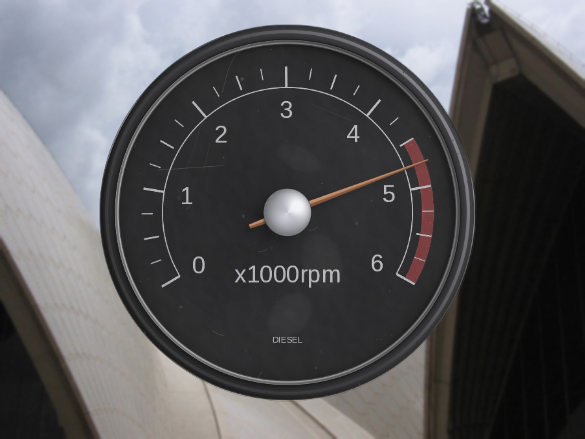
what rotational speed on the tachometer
4750 rpm
